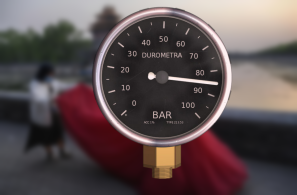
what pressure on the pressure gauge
85 bar
